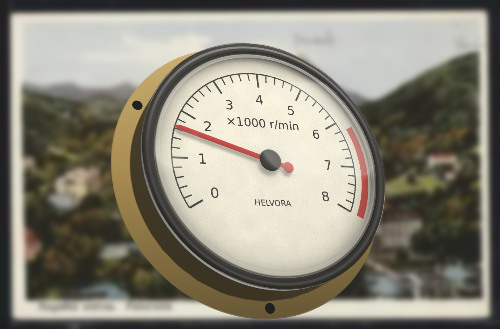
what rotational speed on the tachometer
1600 rpm
